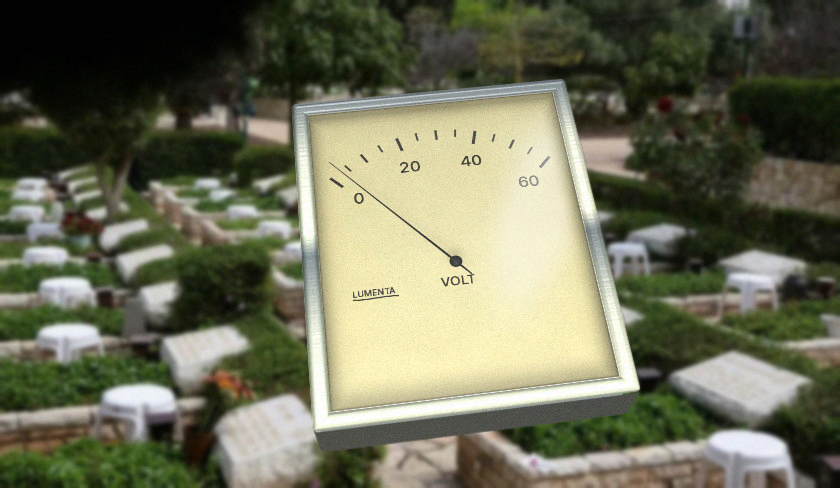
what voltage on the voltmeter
2.5 V
